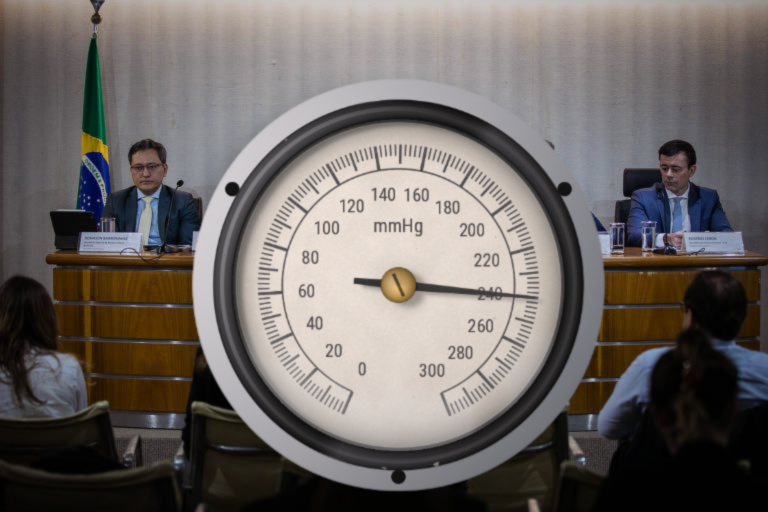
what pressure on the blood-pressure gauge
240 mmHg
